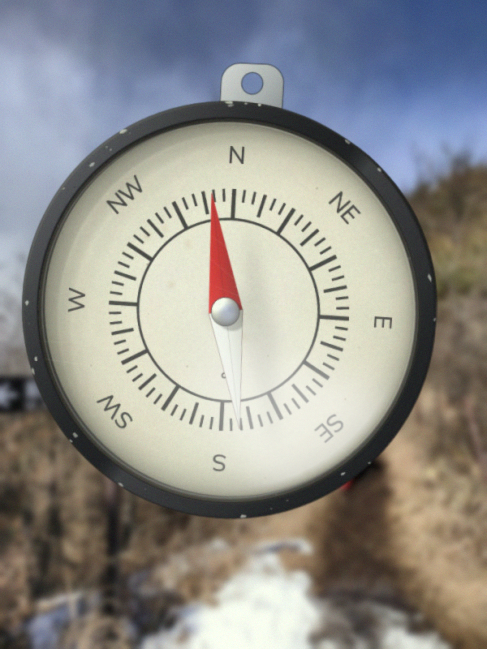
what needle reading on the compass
350 °
